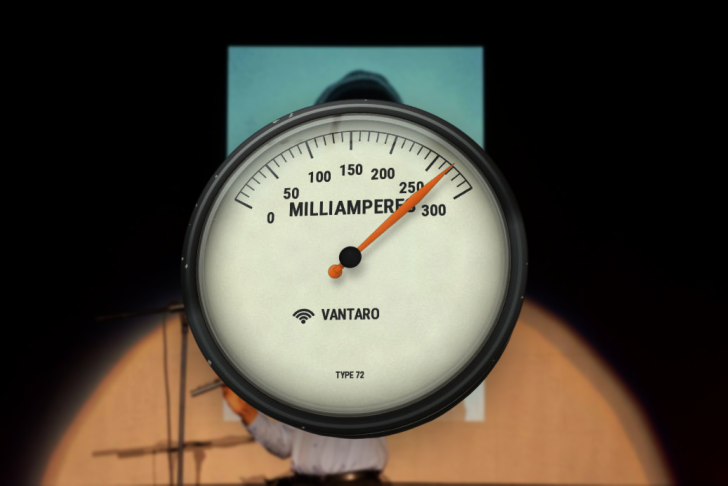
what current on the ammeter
270 mA
